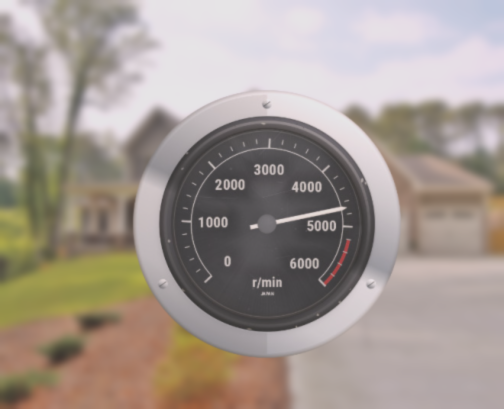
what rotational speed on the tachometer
4700 rpm
